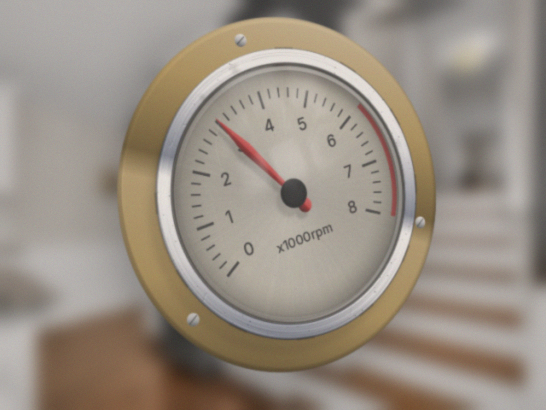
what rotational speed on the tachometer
3000 rpm
